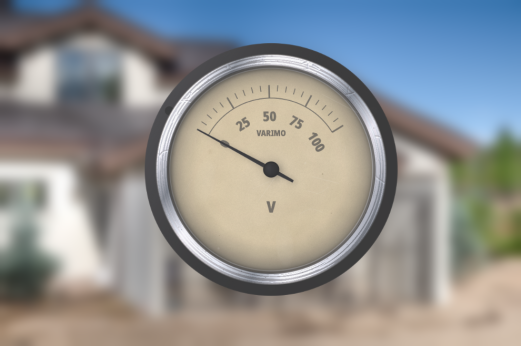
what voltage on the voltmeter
0 V
